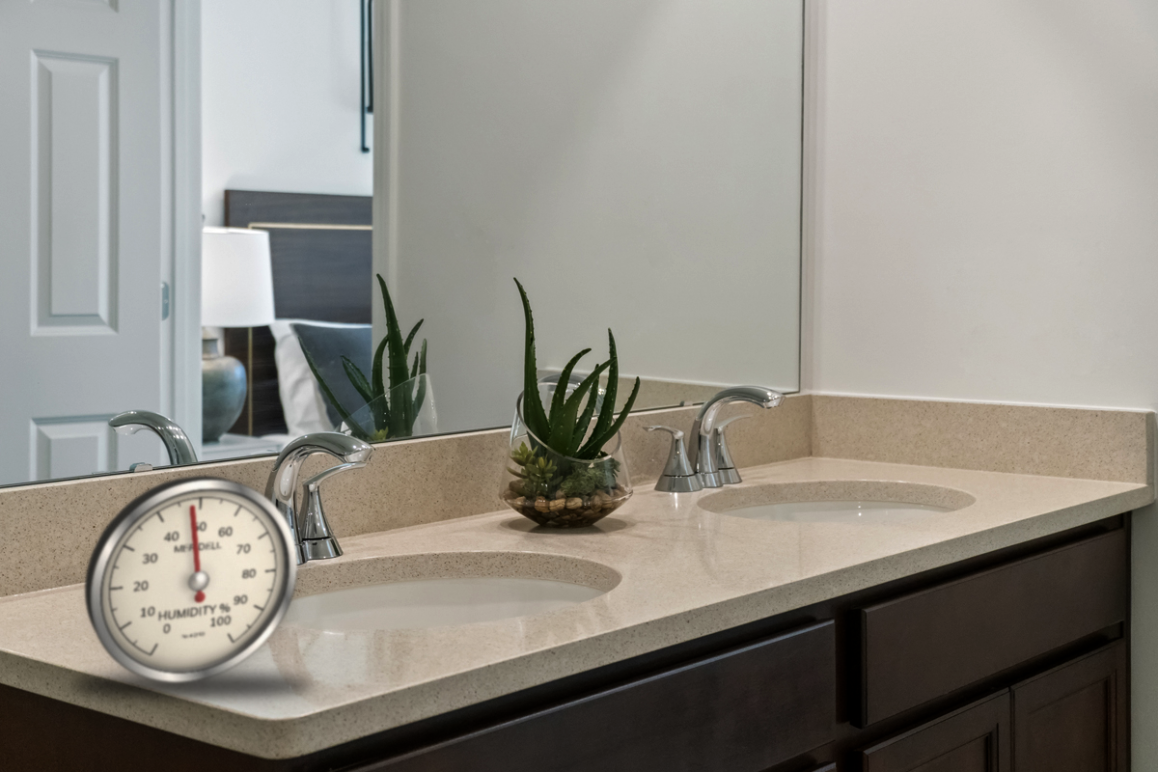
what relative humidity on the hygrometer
47.5 %
